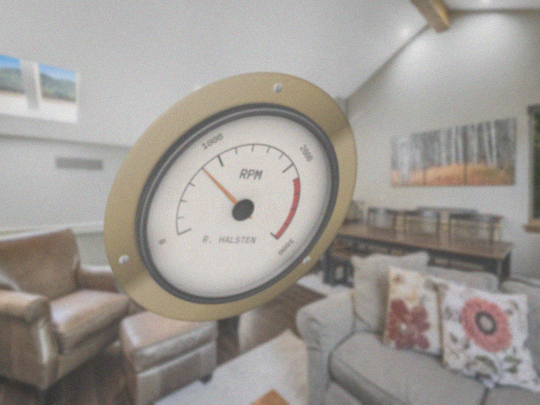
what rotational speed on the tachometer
800 rpm
